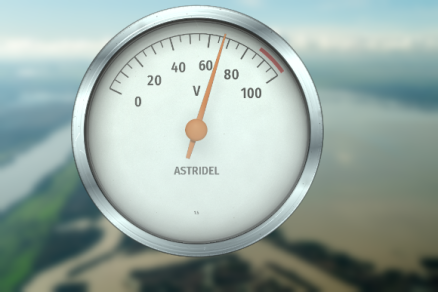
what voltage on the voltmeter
67.5 V
